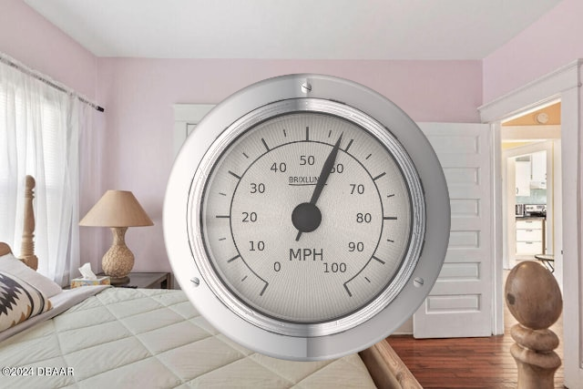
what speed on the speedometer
57.5 mph
